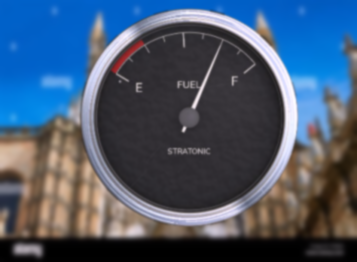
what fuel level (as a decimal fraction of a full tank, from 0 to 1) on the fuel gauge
0.75
